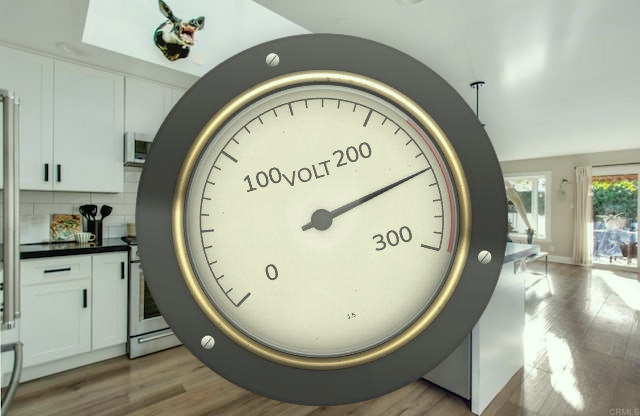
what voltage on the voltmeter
250 V
